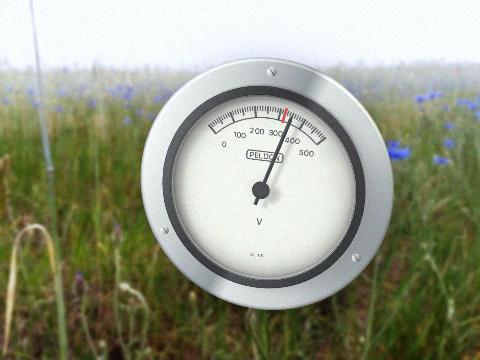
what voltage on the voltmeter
350 V
